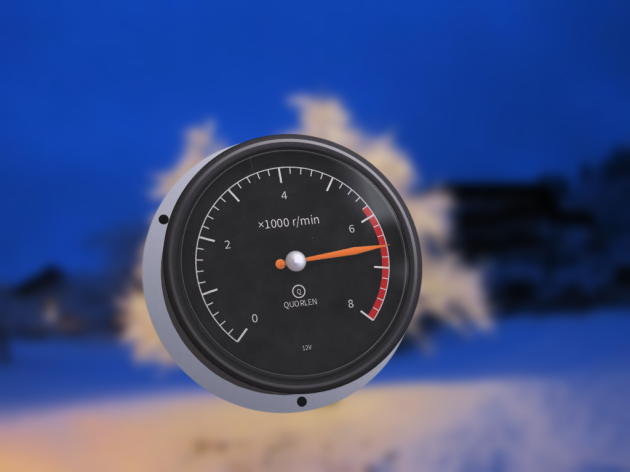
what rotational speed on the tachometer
6600 rpm
